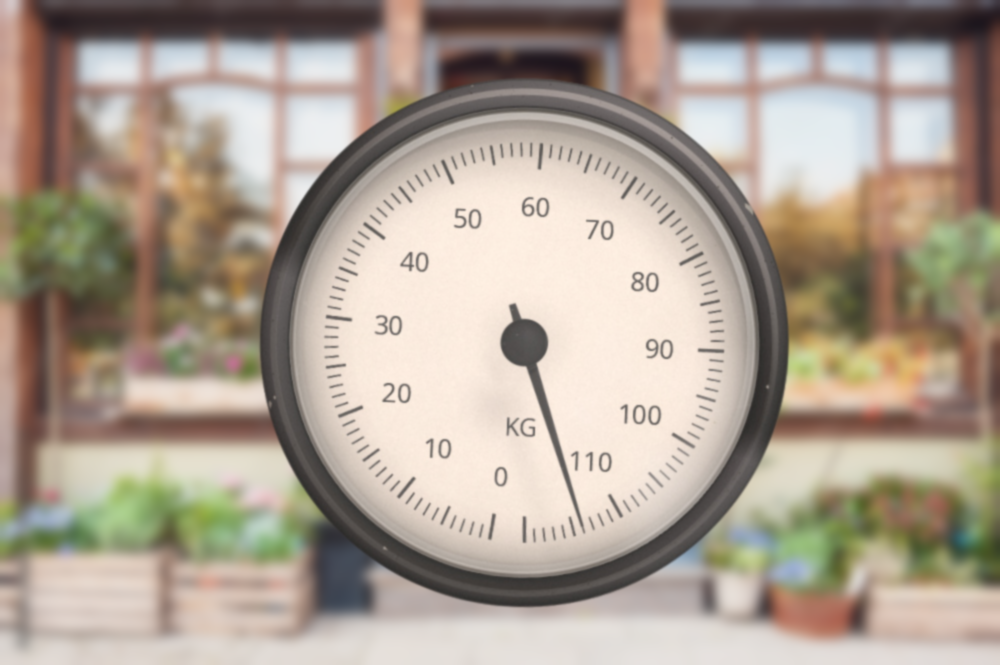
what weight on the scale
114 kg
